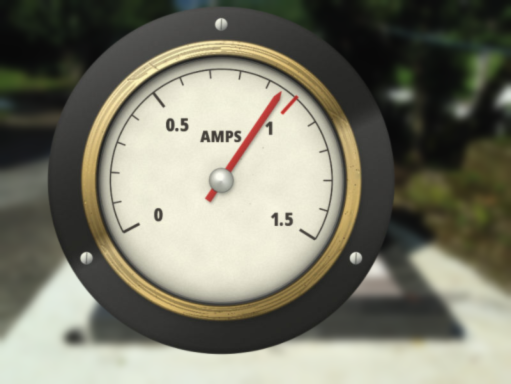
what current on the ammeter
0.95 A
